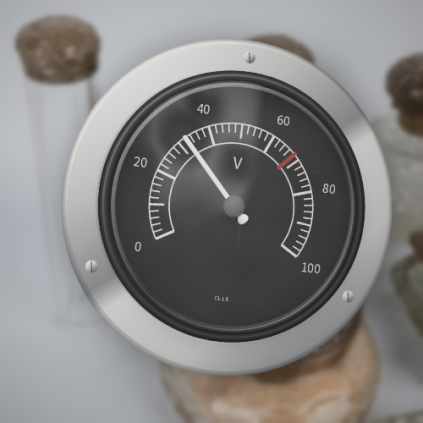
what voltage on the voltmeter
32 V
